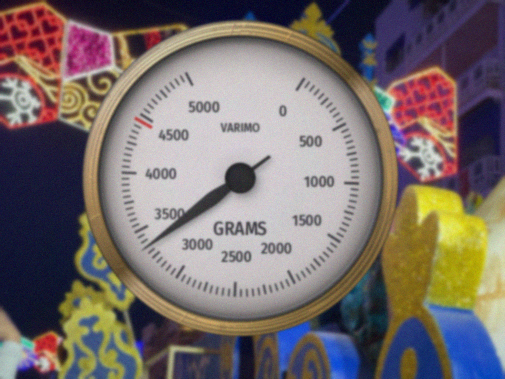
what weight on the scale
3350 g
